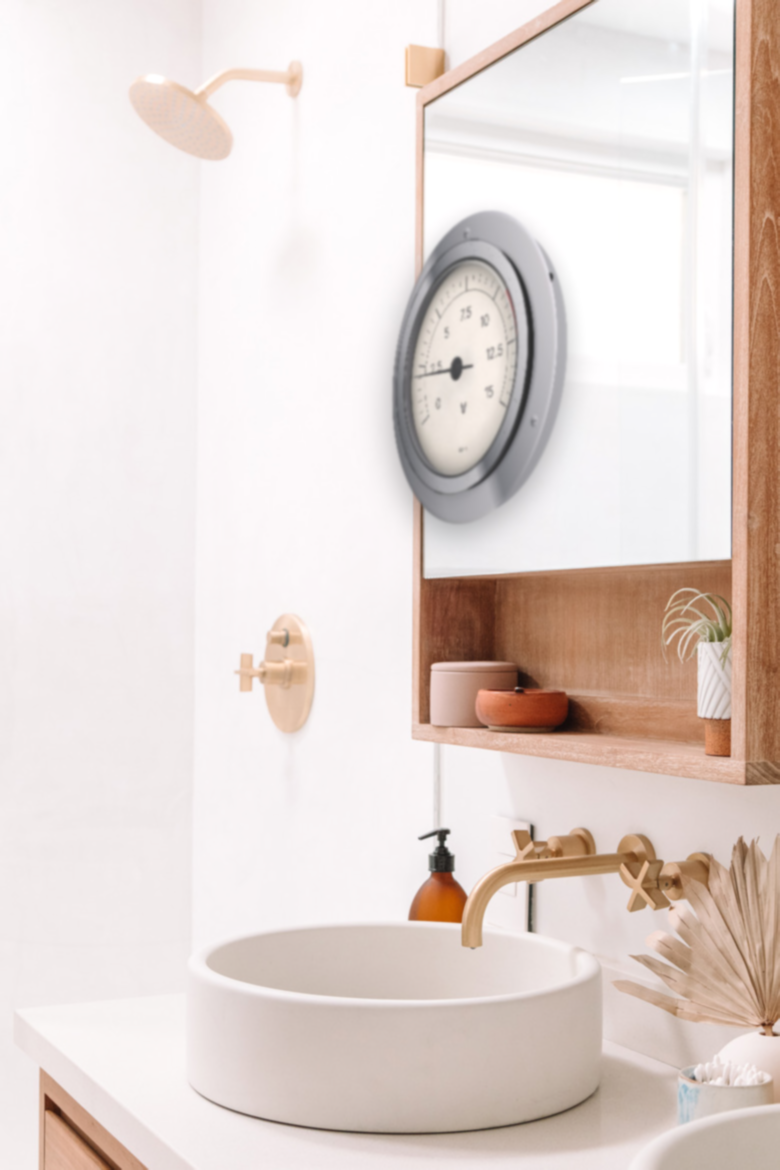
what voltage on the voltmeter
2 V
